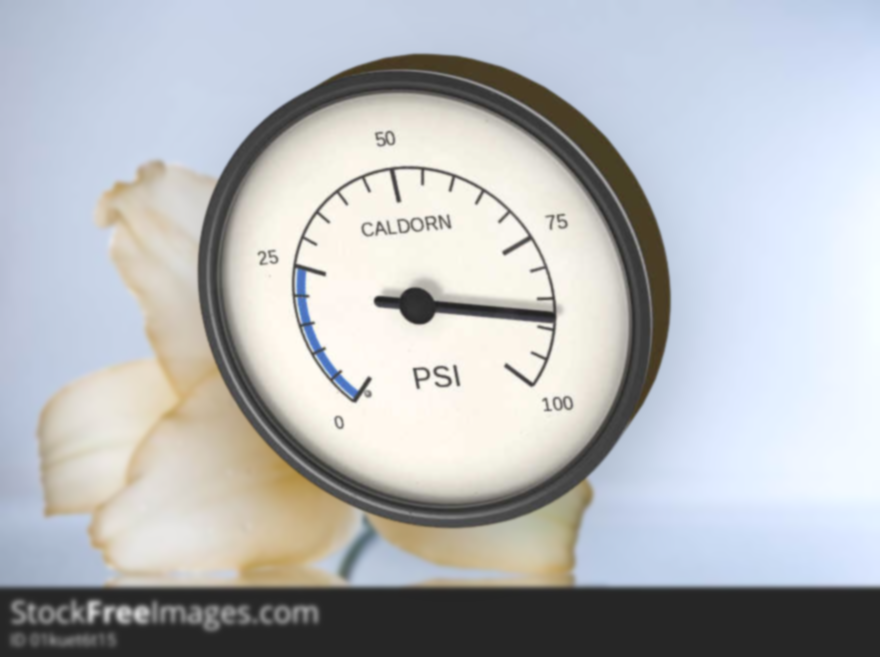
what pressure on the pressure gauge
87.5 psi
